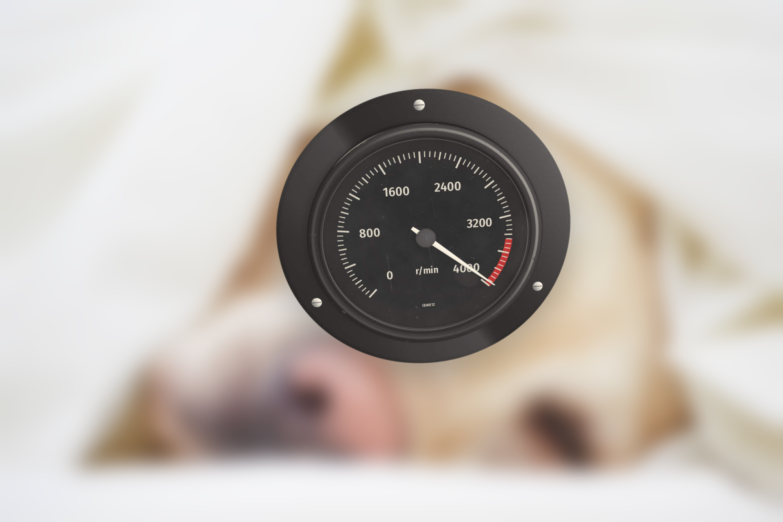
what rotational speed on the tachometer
3950 rpm
